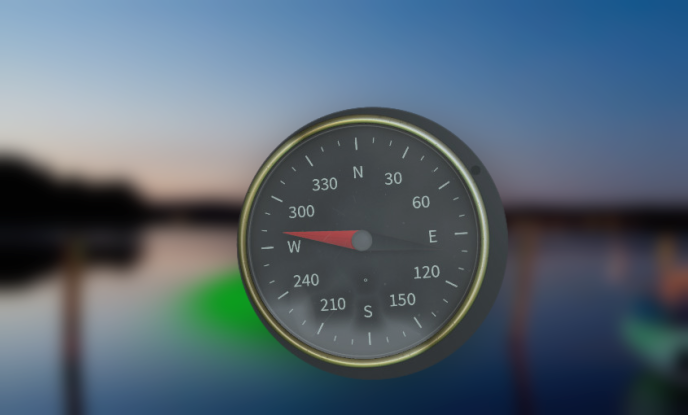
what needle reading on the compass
280 °
